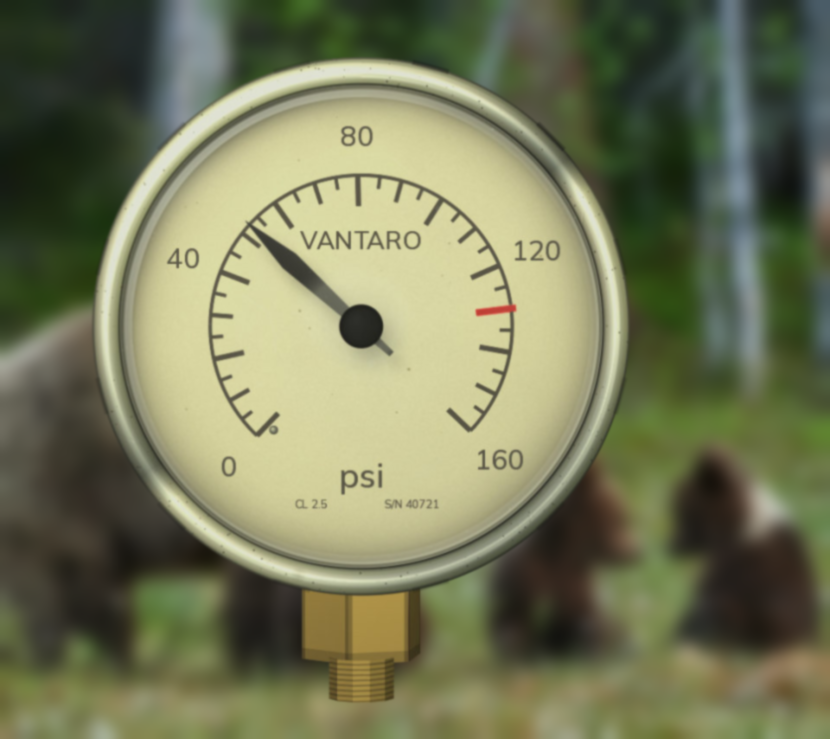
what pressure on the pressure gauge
52.5 psi
